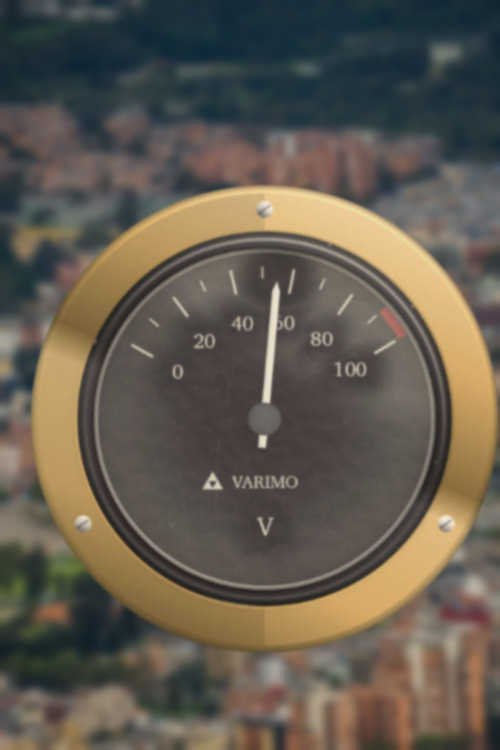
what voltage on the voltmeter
55 V
